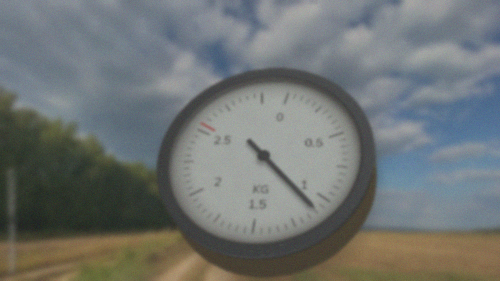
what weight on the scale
1.1 kg
